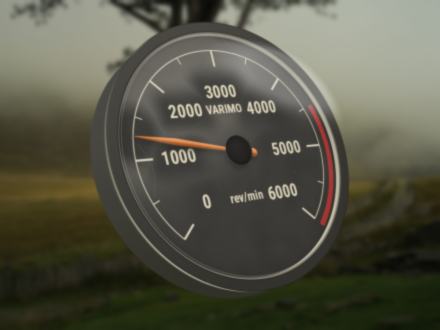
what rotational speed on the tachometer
1250 rpm
